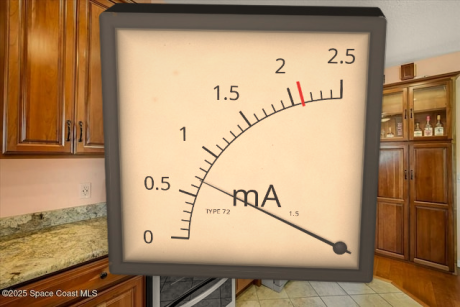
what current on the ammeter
0.7 mA
